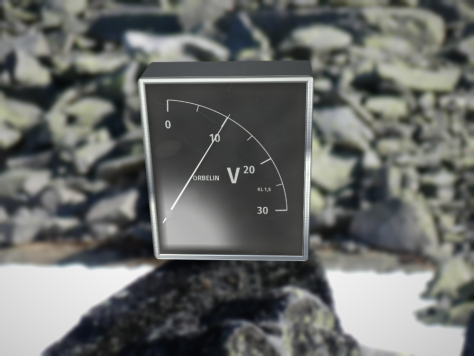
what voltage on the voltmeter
10 V
